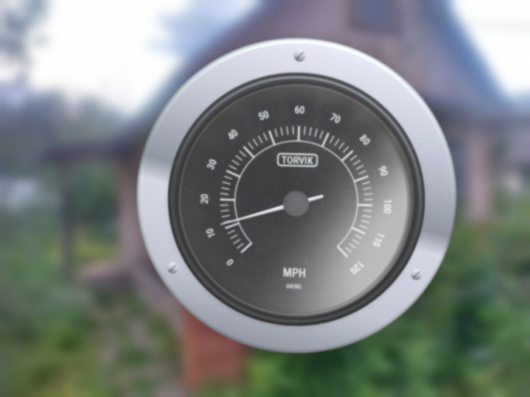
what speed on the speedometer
12 mph
